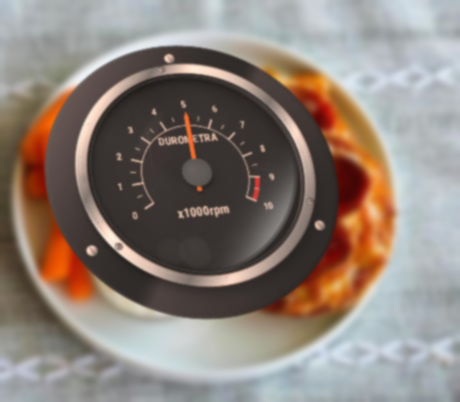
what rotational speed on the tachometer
5000 rpm
